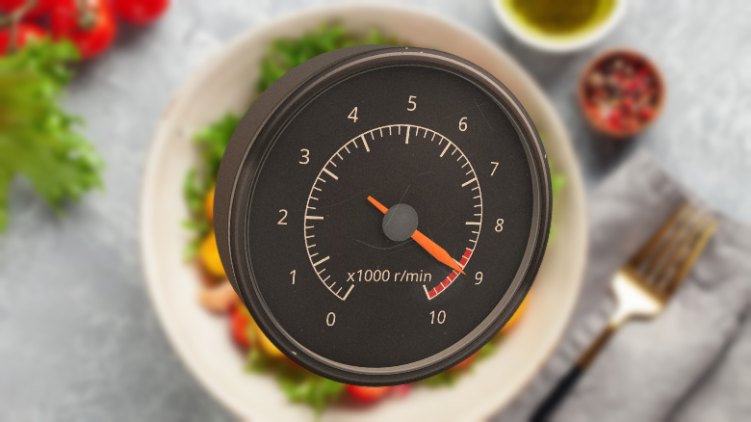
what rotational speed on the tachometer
9100 rpm
